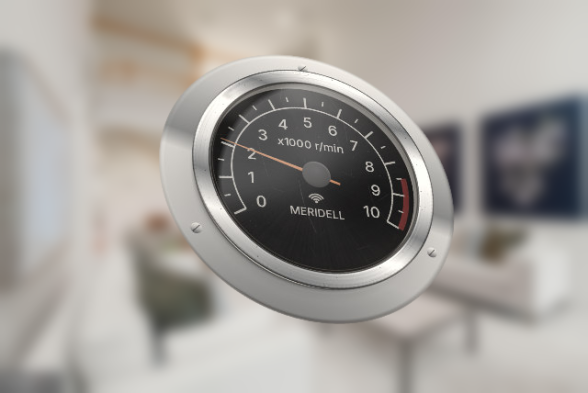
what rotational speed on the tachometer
2000 rpm
